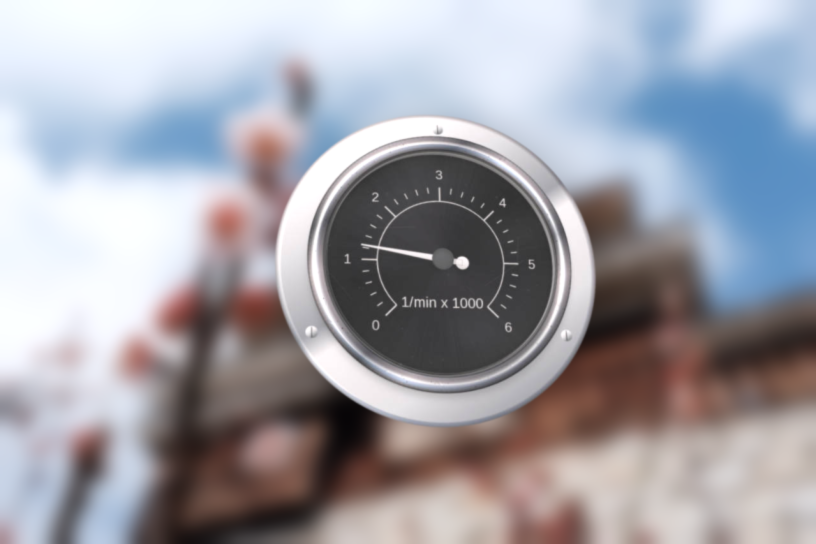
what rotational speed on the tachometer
1200 rpm
